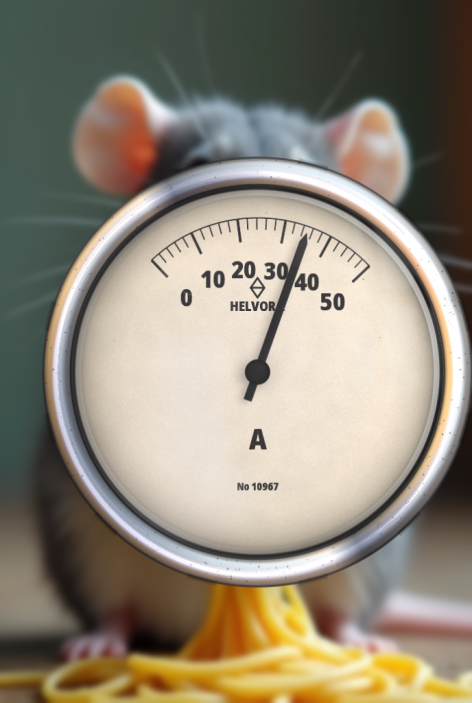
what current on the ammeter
35 A
